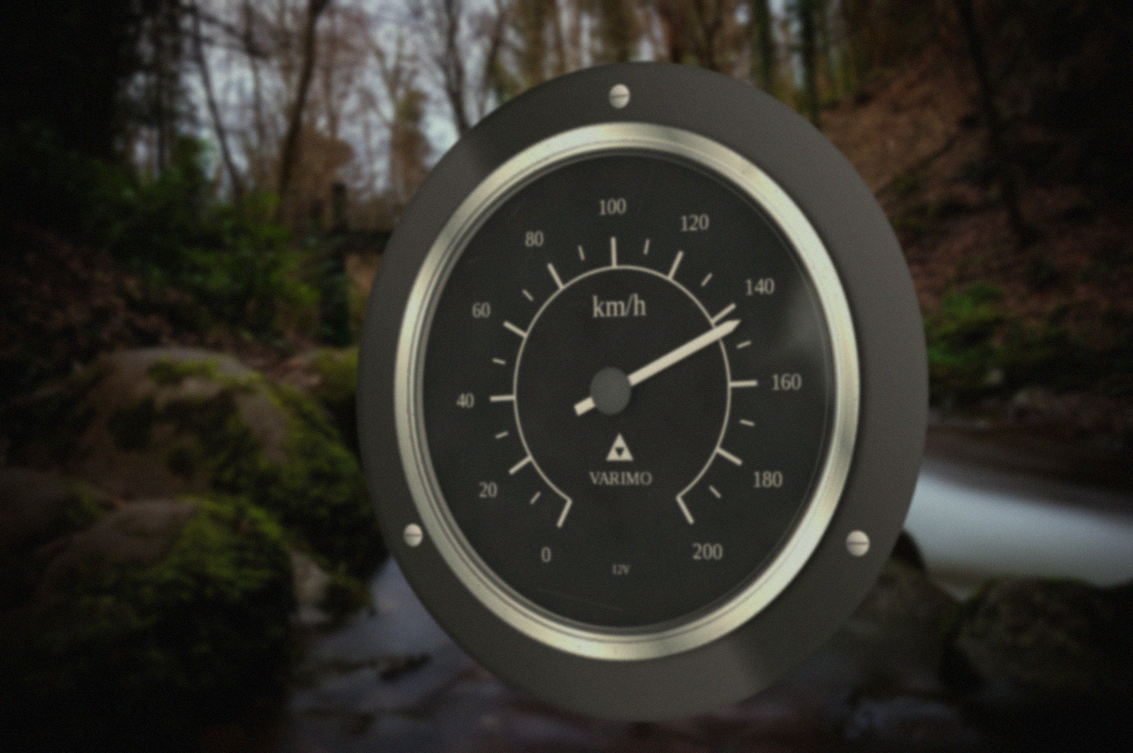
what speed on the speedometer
145 km/h
